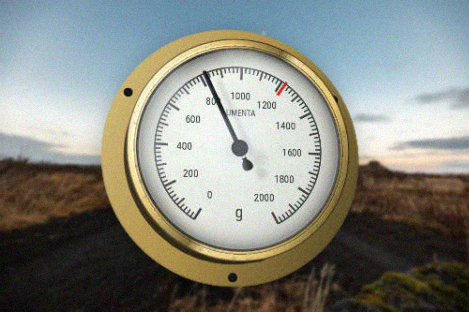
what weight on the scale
820 g
